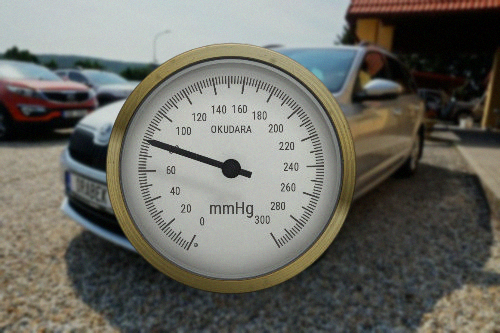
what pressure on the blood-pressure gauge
80 mmHg
